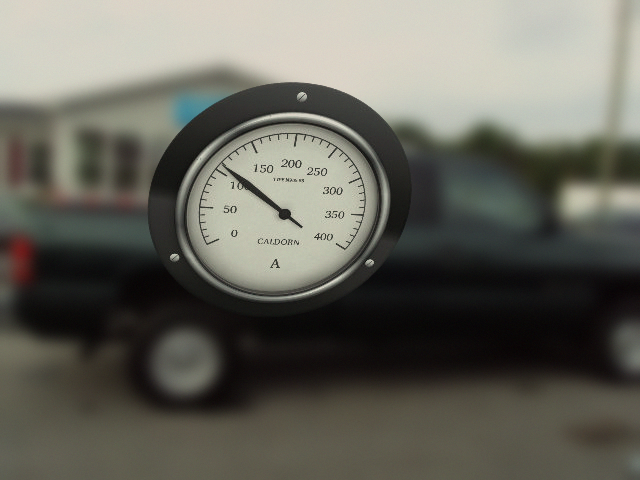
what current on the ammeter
110 A
